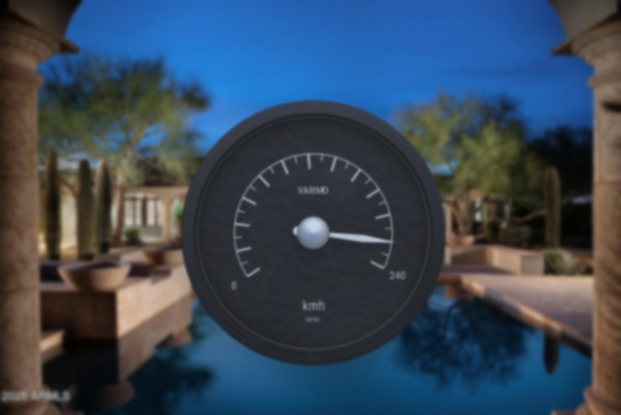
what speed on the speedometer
220 km/h
